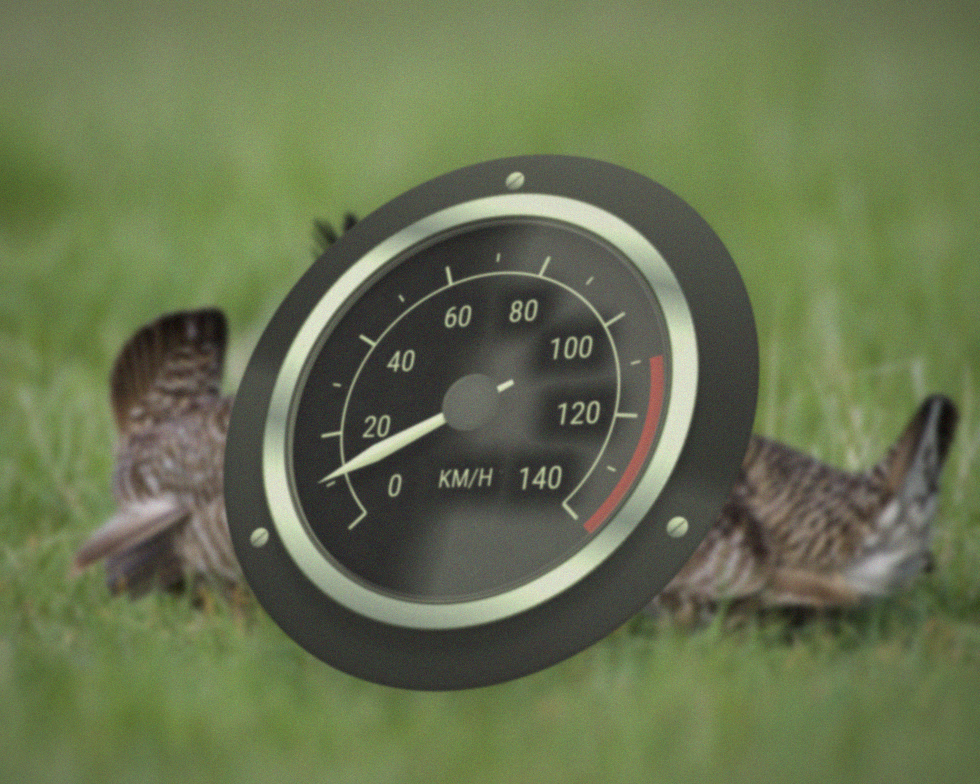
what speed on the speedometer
10 km/h
